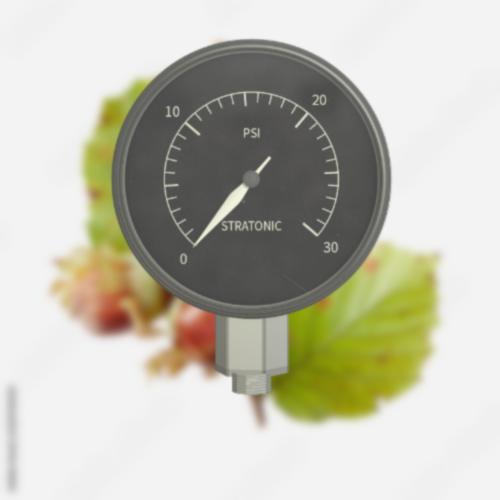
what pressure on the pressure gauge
0 psi
